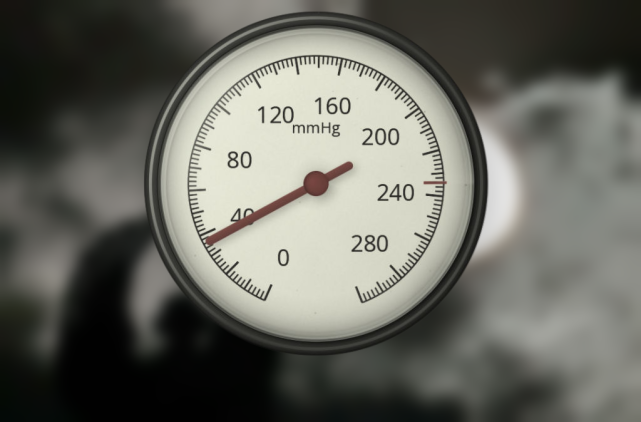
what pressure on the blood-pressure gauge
36 mmHg
